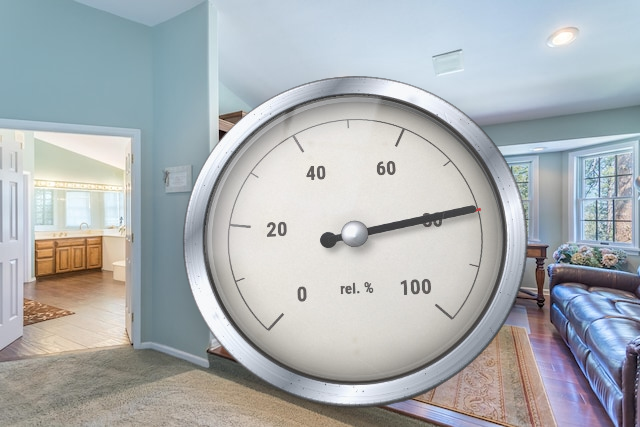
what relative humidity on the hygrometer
80 %
